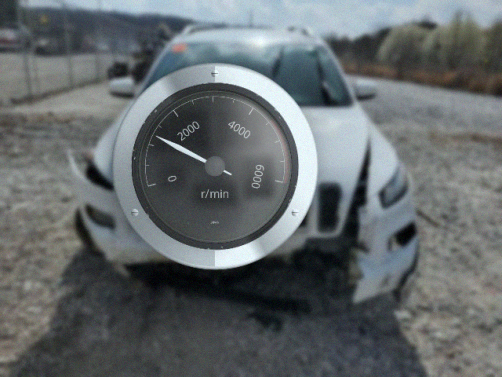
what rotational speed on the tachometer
1250 rpm
